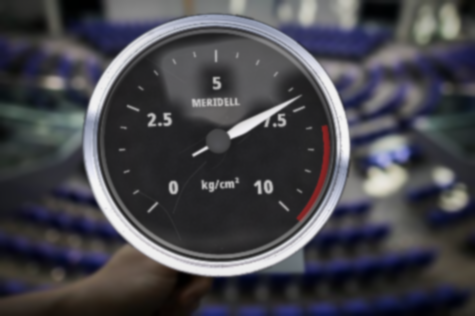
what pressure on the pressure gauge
7.25 kg/cm²
